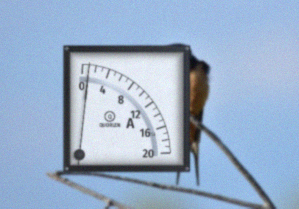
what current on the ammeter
1 A
